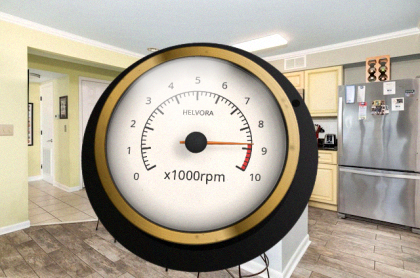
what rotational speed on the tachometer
8800 rpm
